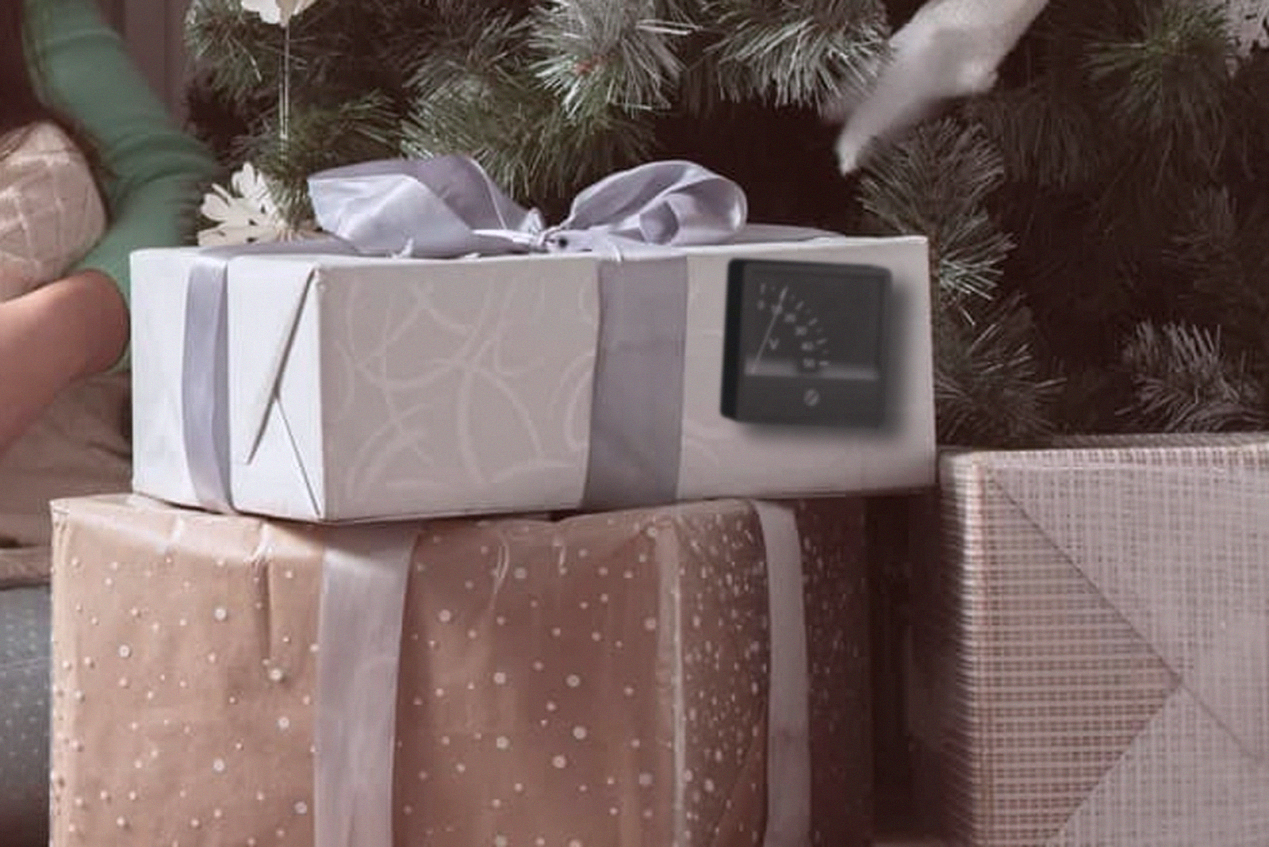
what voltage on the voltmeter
10 V
